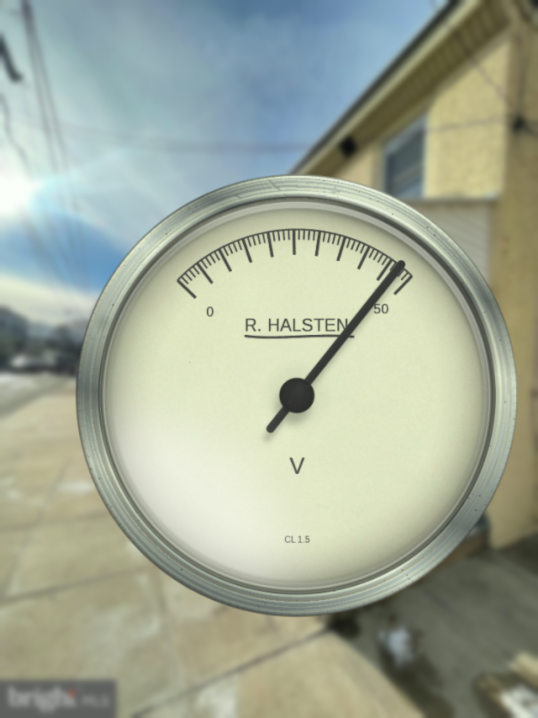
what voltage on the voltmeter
47 V
